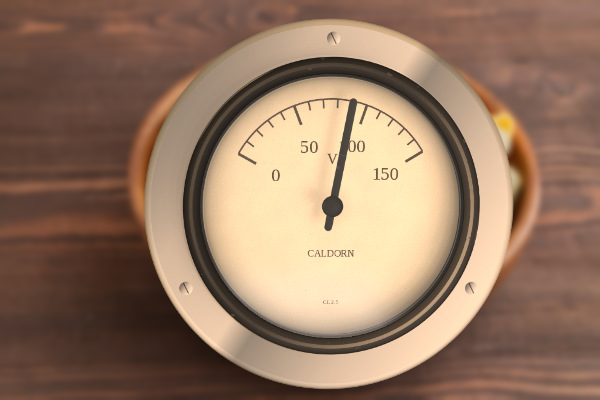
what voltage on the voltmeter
90 V
